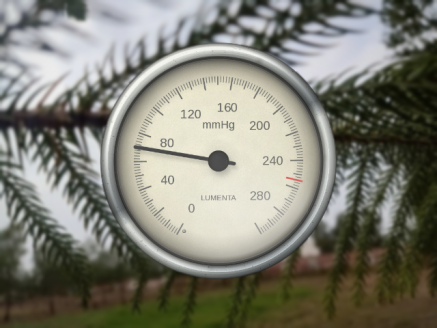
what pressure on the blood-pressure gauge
70 mmHg
